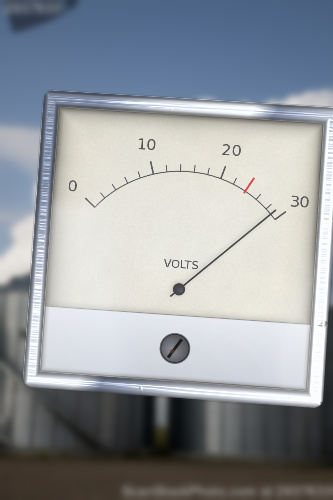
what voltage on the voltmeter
29 V
